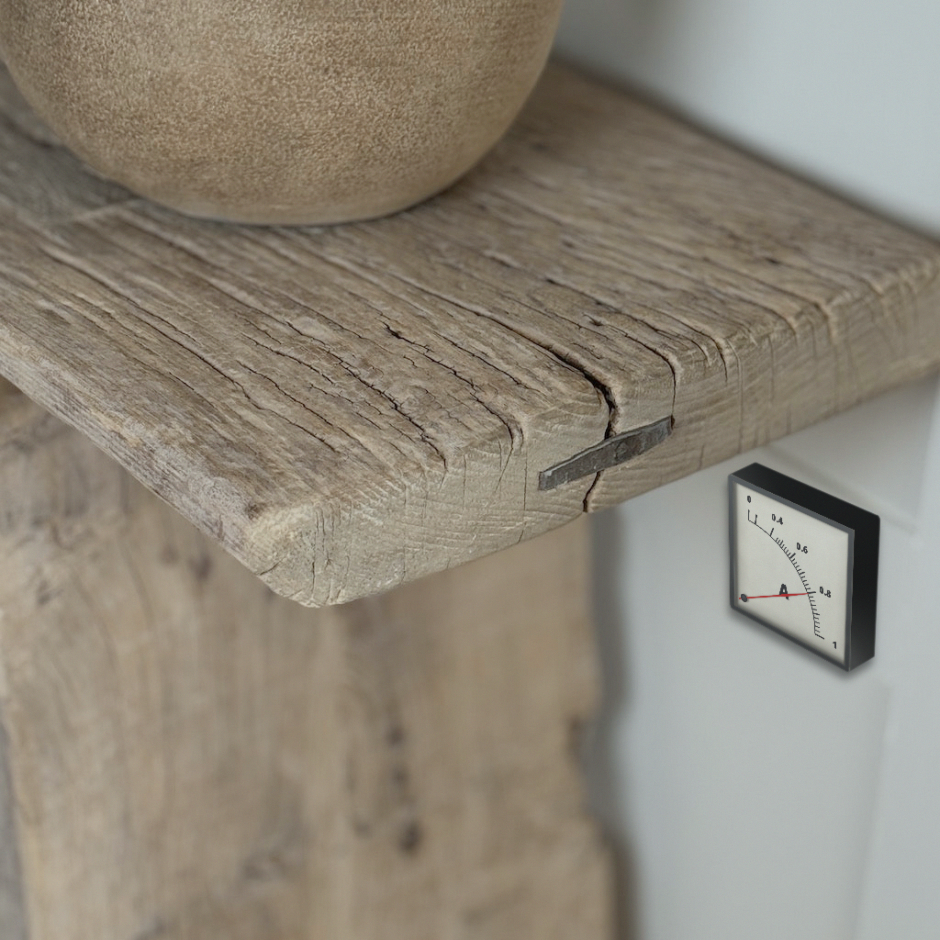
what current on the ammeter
0.8 A
